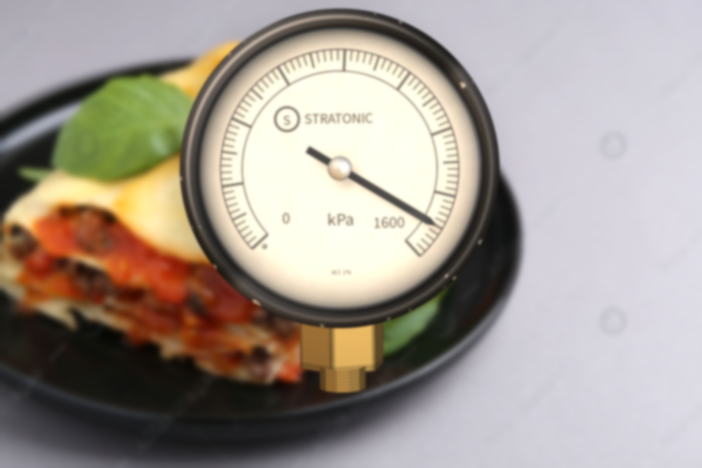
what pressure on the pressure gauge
1500 kPa
